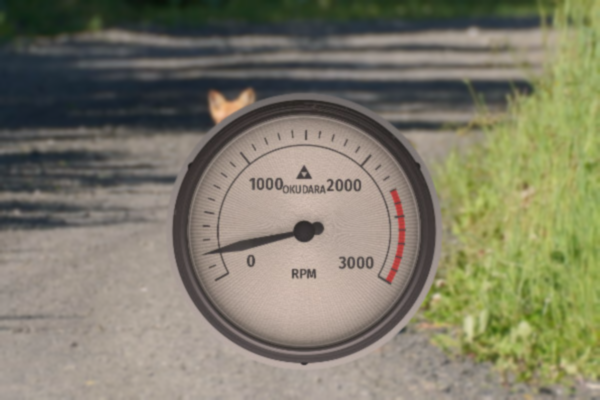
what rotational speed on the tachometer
200 rpm
